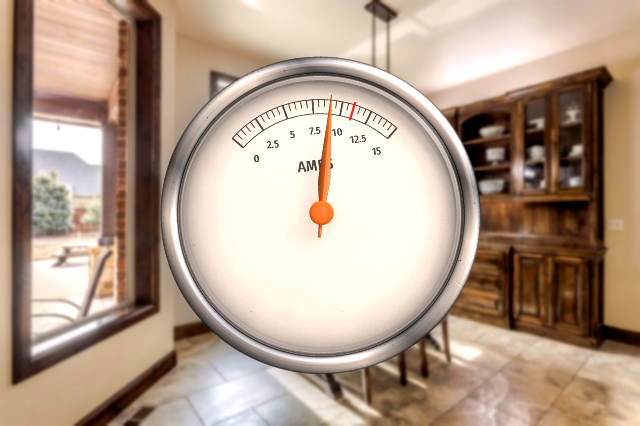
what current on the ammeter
9 A
